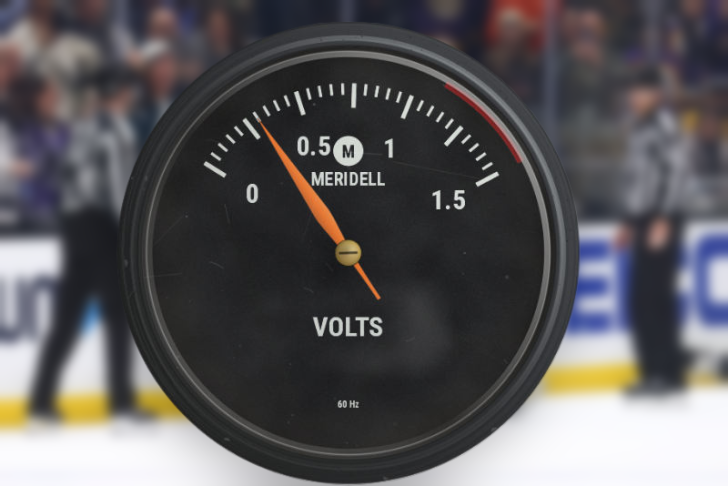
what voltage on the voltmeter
0.3 V
